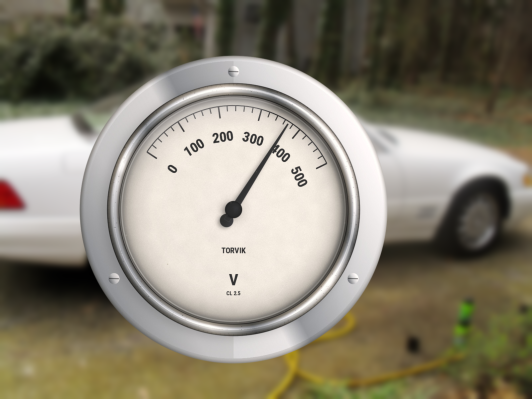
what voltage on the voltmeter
370 V
